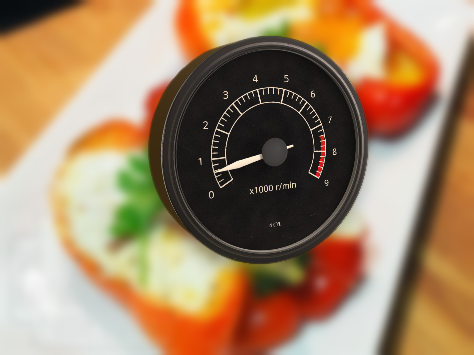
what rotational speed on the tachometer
600 rpm
